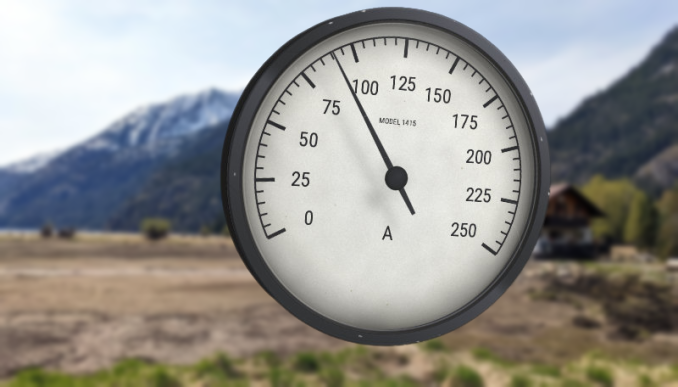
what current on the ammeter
90 A
